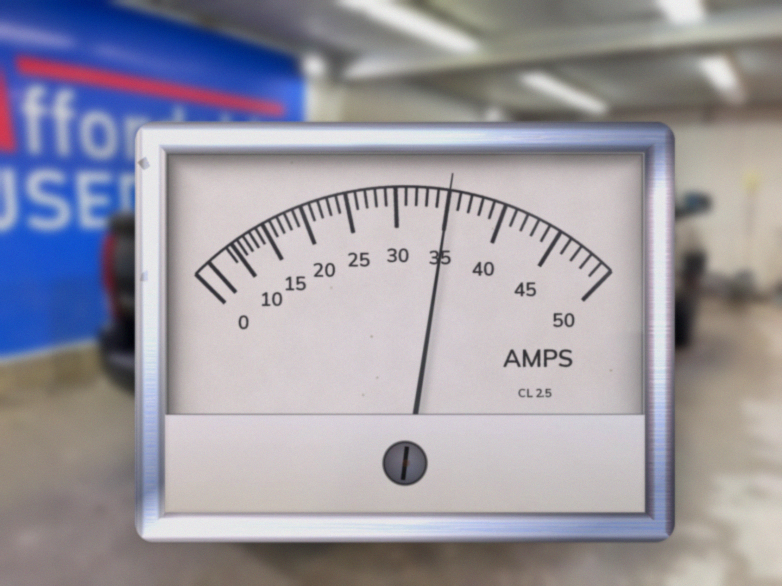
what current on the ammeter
35 A
